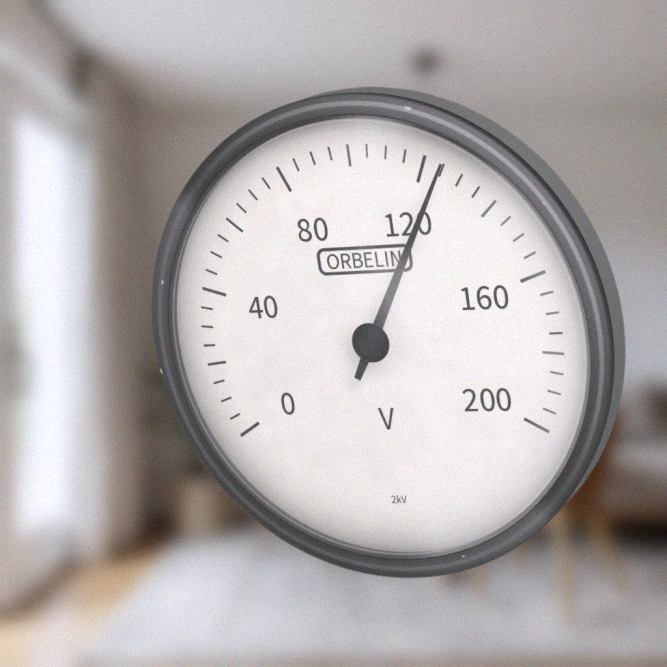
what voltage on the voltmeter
125 V
